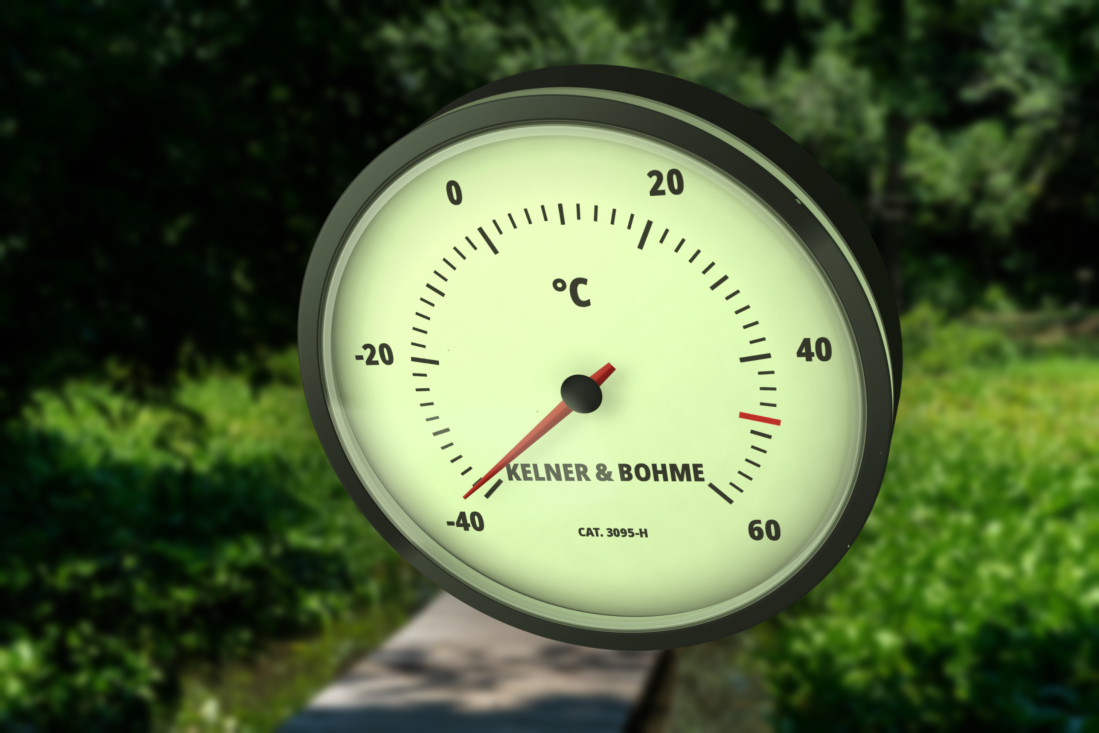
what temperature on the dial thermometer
-38 °C
